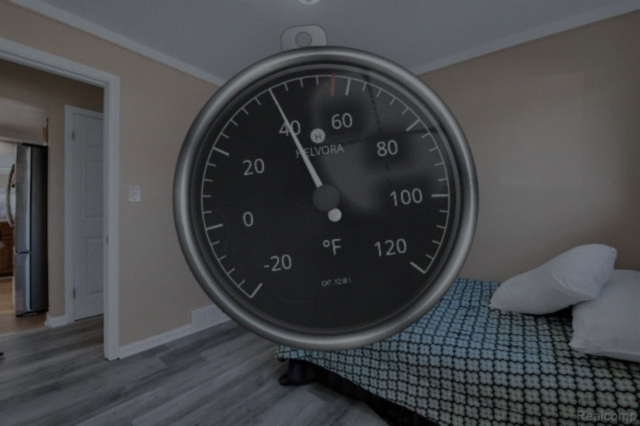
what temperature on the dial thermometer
40 °F
